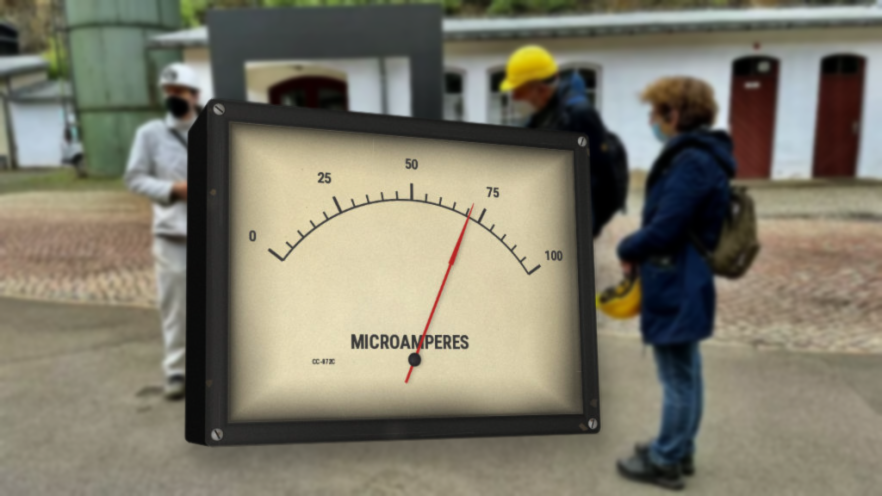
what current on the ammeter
70 µA
